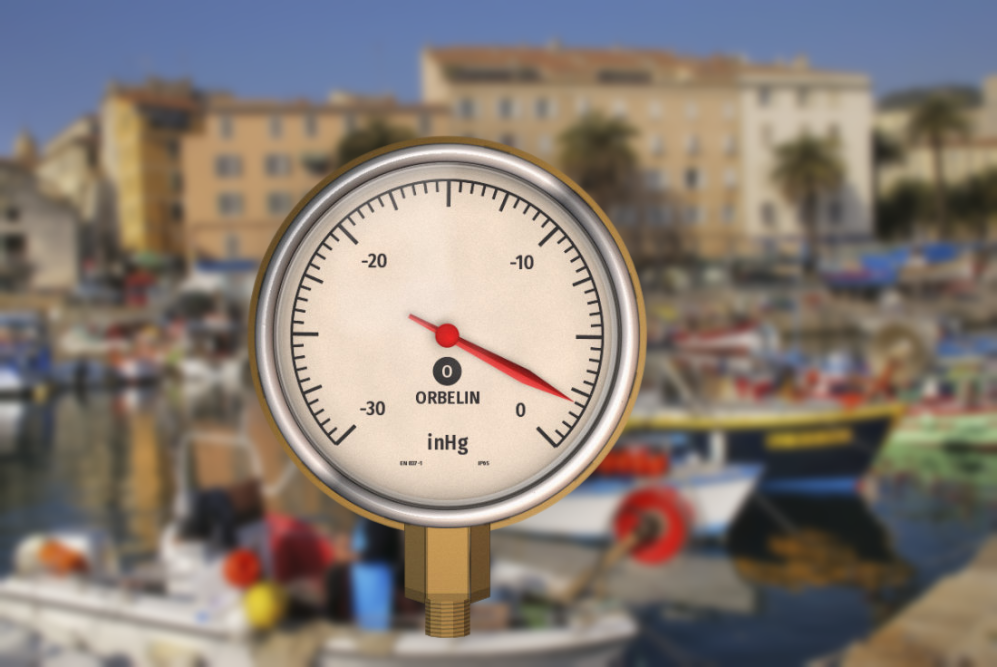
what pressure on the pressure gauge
-2 inHg
